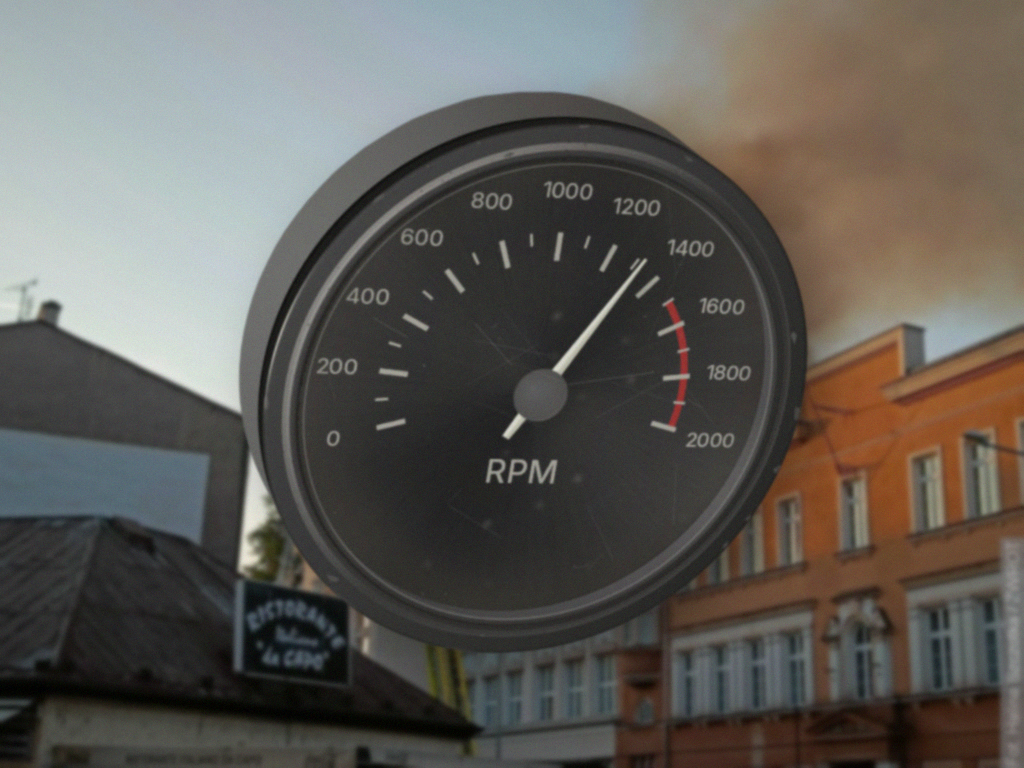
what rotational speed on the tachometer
1300 rpm
